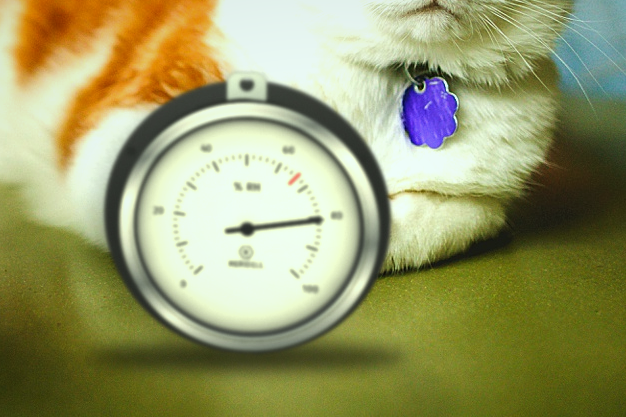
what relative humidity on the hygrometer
80 %
